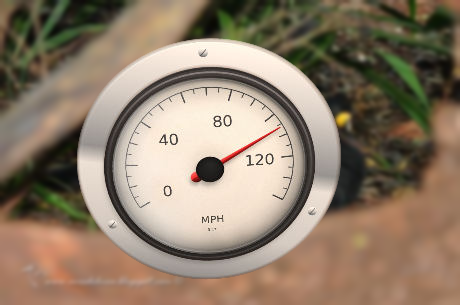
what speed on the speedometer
105 mph
